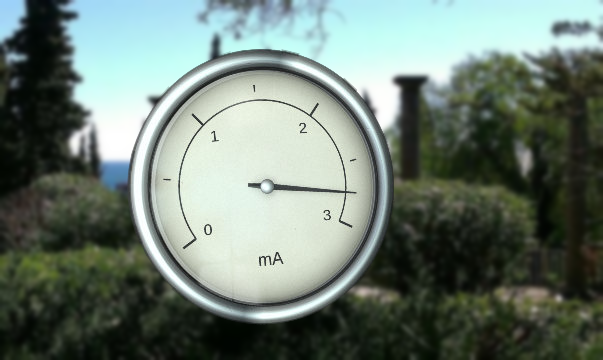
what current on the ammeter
2.75 mA
